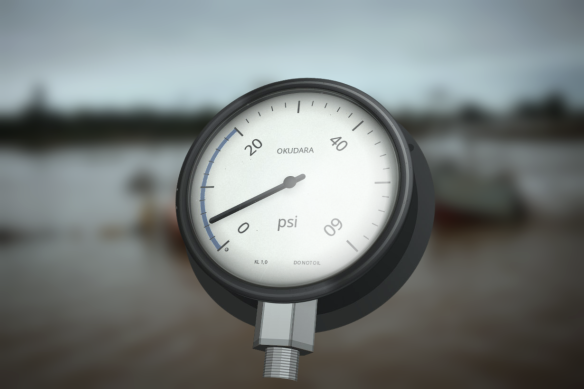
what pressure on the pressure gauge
4 psi
